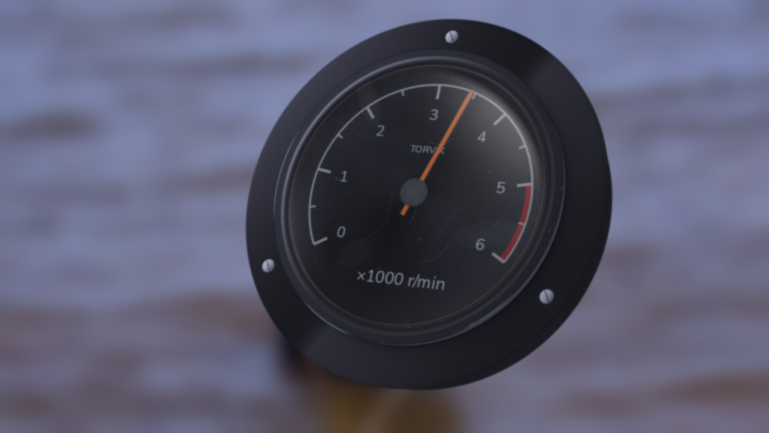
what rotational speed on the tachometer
3500 rpm
